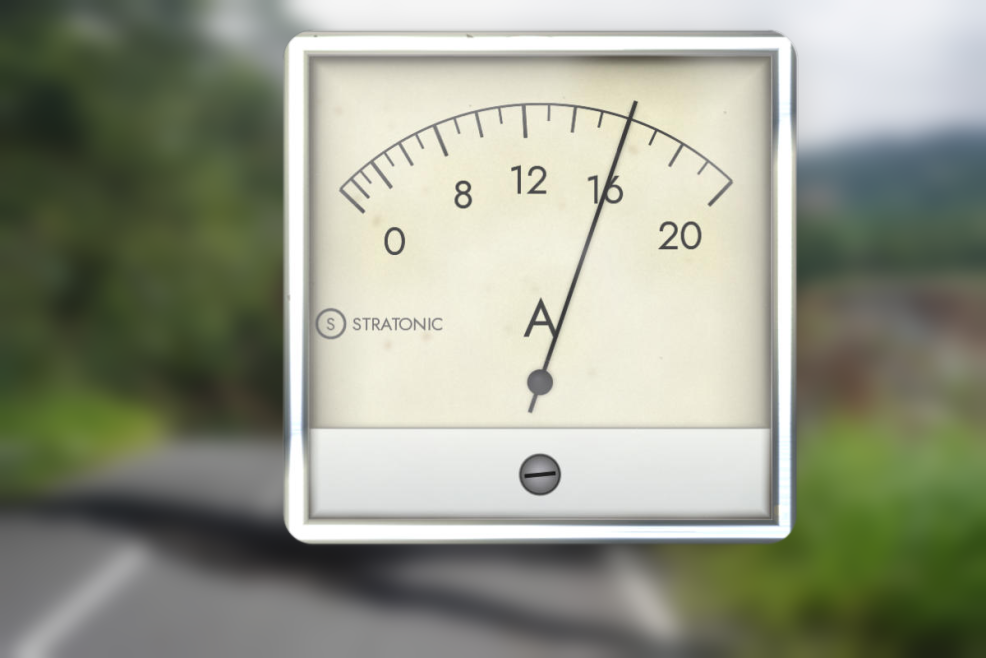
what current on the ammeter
16 A
